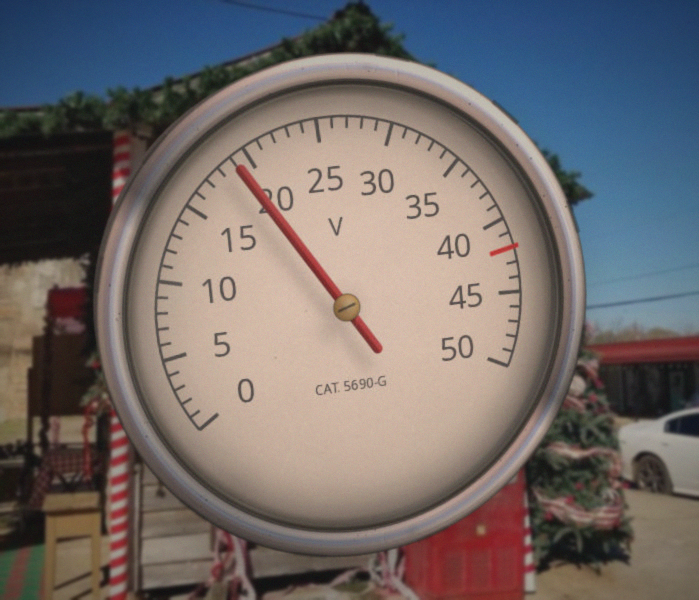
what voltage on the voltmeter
19 V
